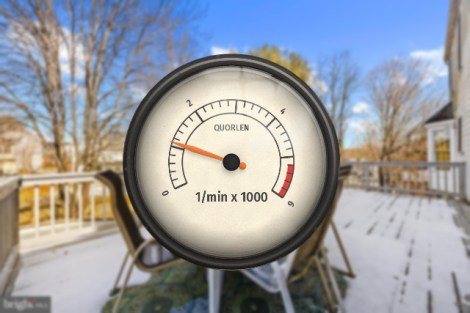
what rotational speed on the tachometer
1100 rpm
